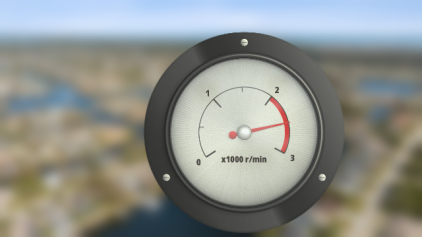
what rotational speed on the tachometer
2500 rpm
